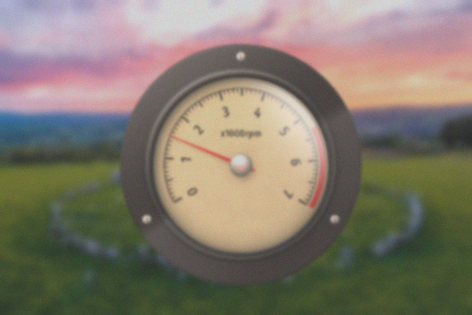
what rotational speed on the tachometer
1500 rpm
